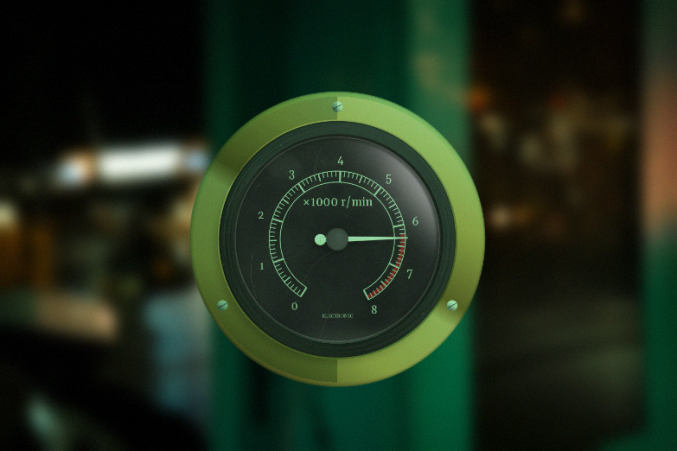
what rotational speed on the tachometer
6300 rpm
